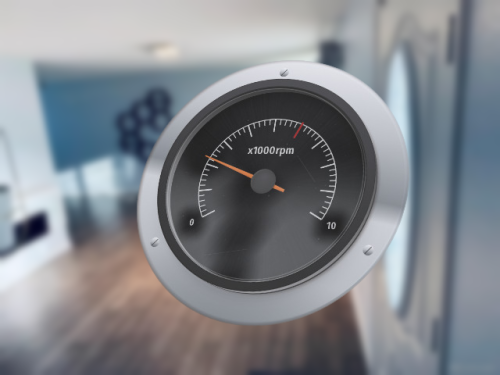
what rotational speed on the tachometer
2200 rpm
